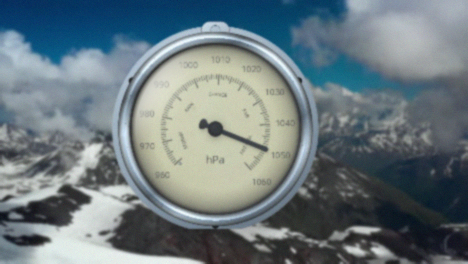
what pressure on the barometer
1050 hPa
